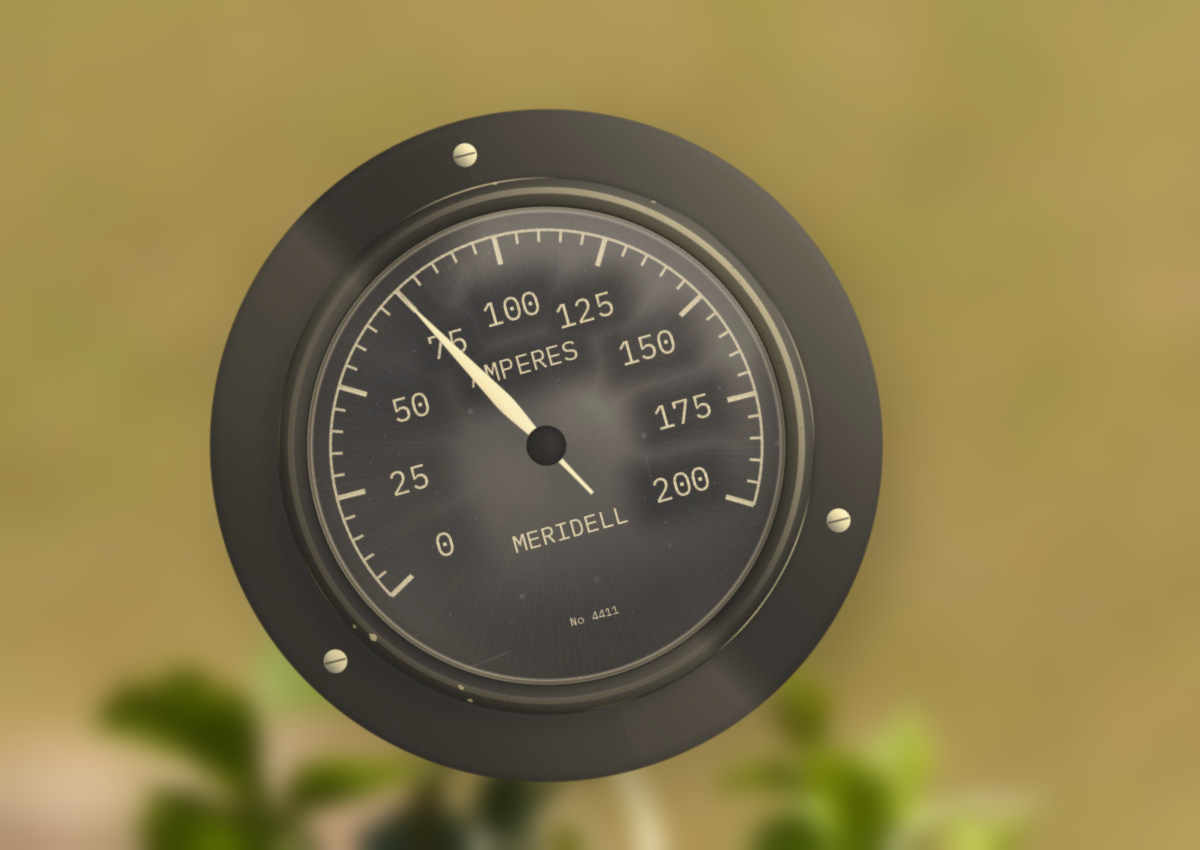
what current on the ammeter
75 A
